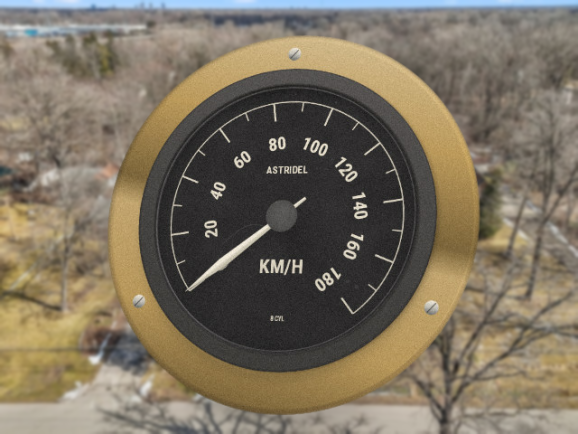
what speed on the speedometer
0 km/h
